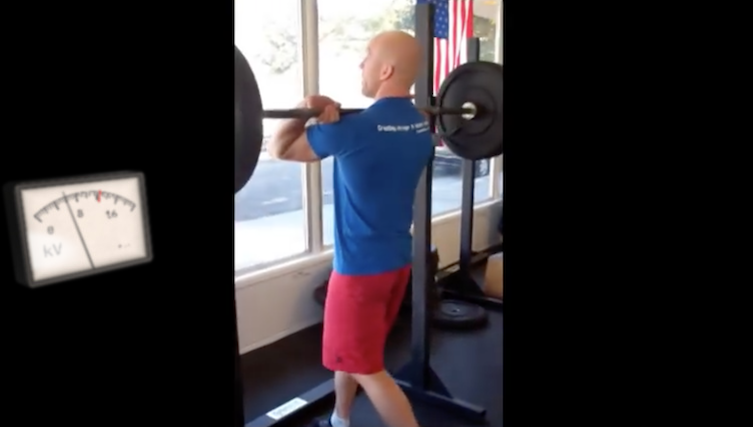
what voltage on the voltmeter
6 kV
